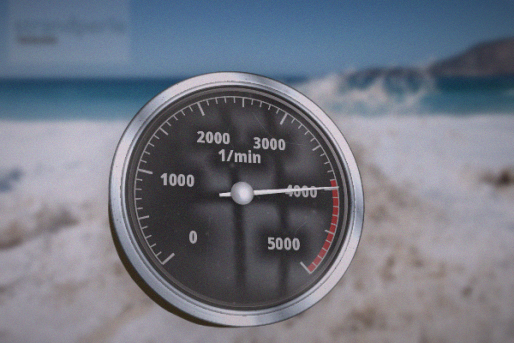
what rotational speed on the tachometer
4000 rpm
